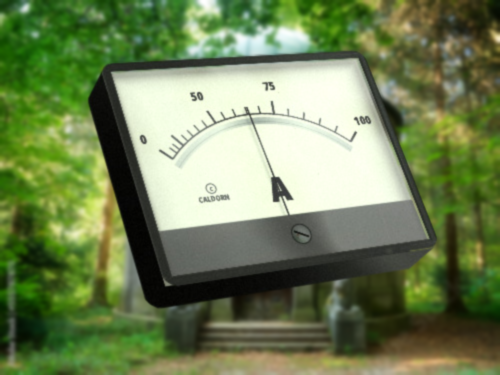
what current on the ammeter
65 A
